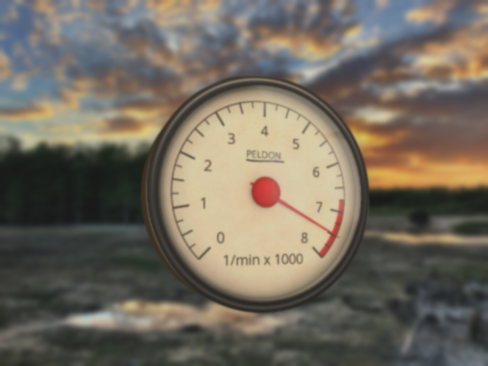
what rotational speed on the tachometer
7500 rpm
